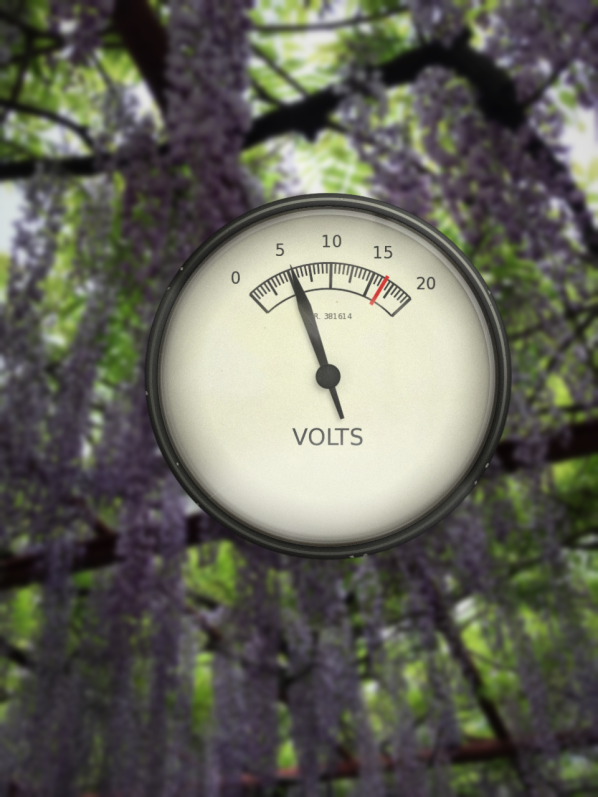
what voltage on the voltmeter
5.5 V
